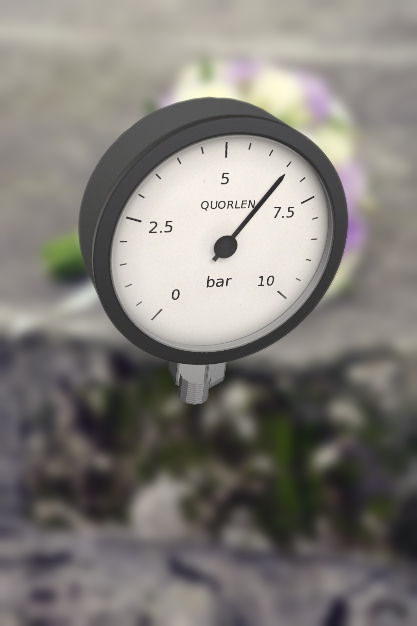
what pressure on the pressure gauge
6.5 bar
